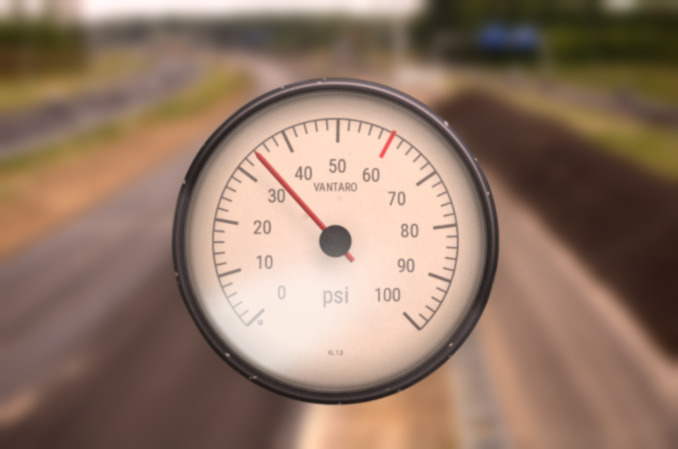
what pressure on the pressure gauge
34 psi
